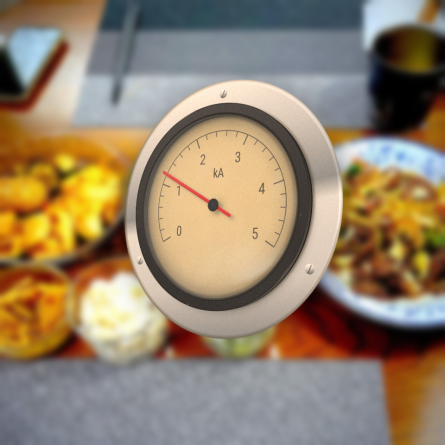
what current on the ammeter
1.2 kA
